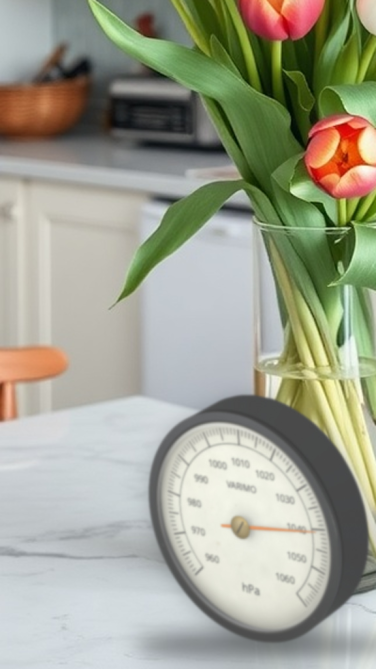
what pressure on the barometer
1040 hPa
